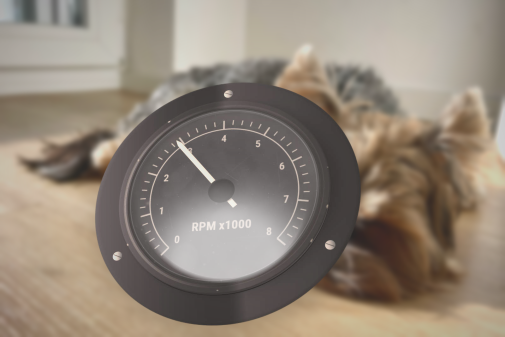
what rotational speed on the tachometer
2900 rpm
